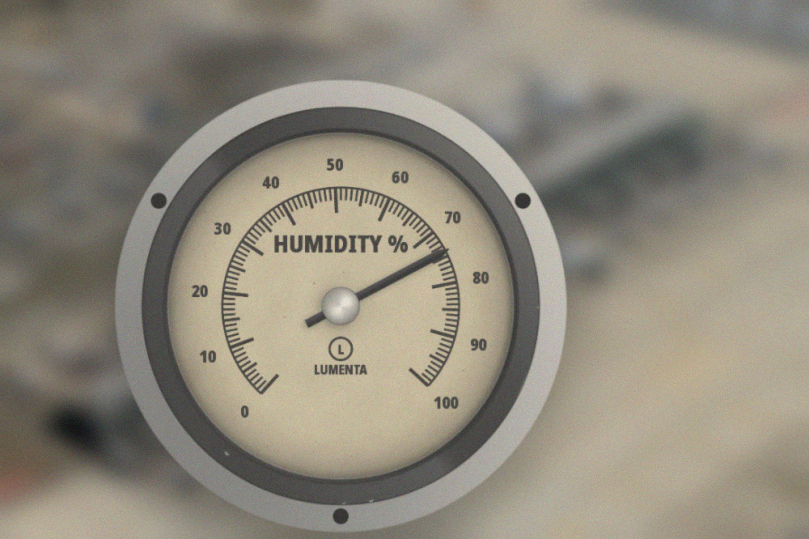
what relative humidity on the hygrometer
74 %
